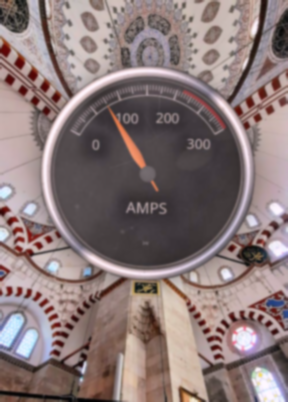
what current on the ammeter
75 A
